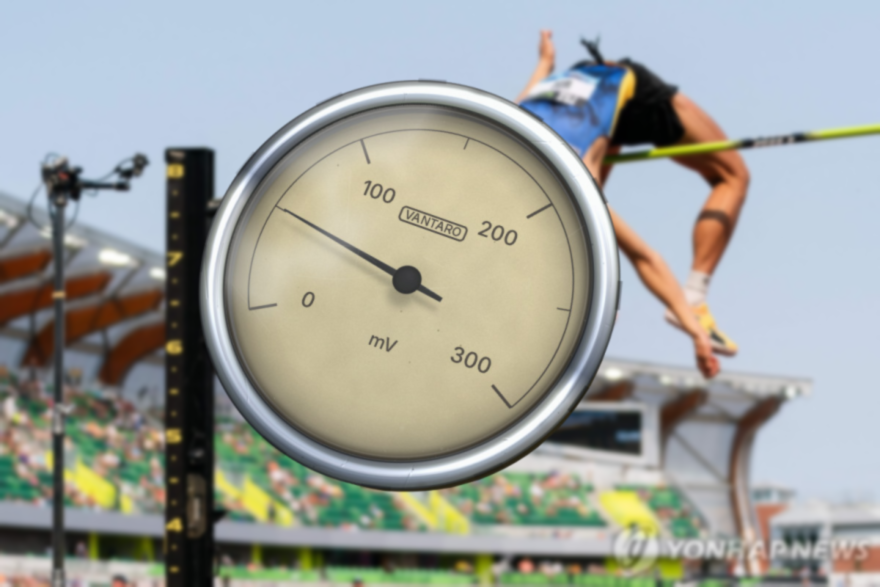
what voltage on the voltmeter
50 mV
